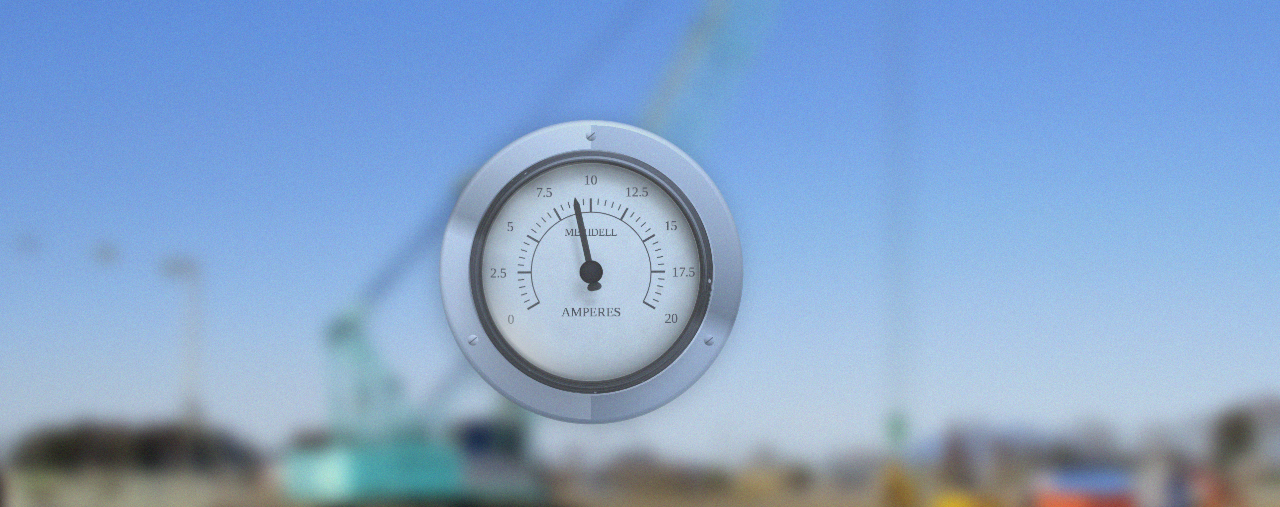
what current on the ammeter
9 A
